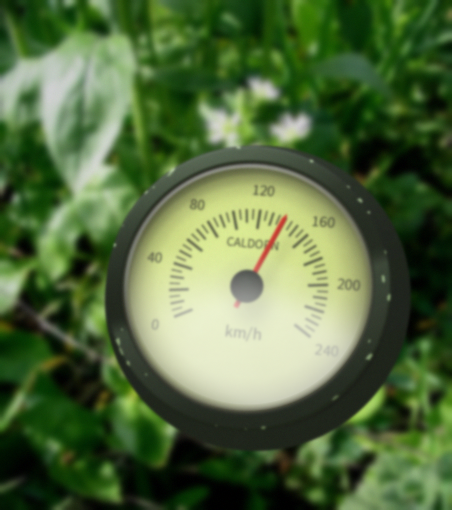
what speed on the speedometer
140 km/h
